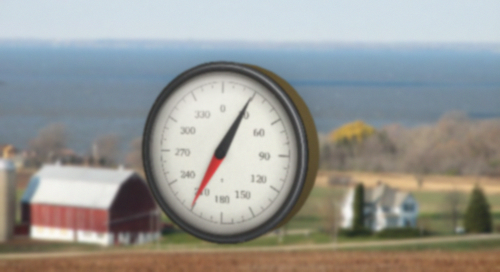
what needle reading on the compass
210 °
